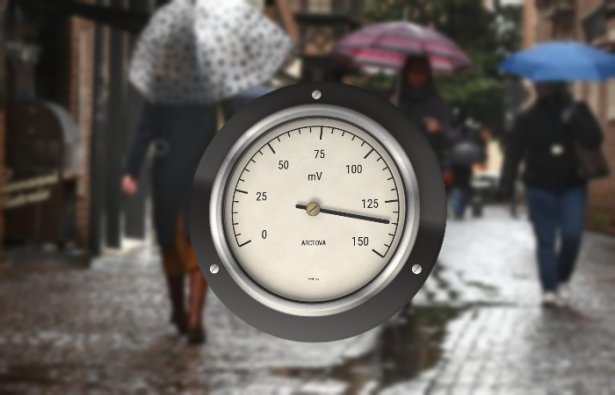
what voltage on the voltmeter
135 mV
